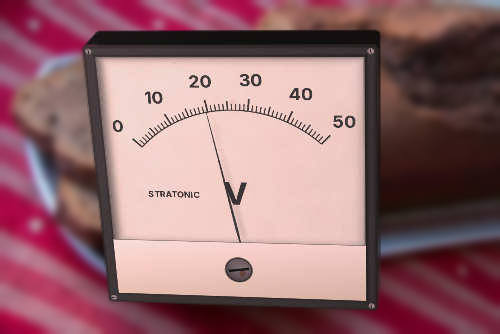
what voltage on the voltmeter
20 V
